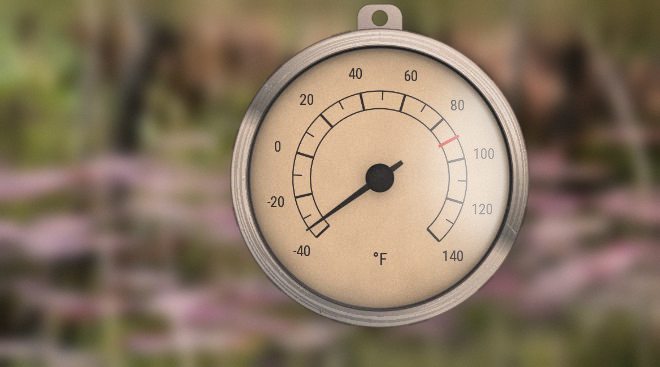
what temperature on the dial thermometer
-35 °F
